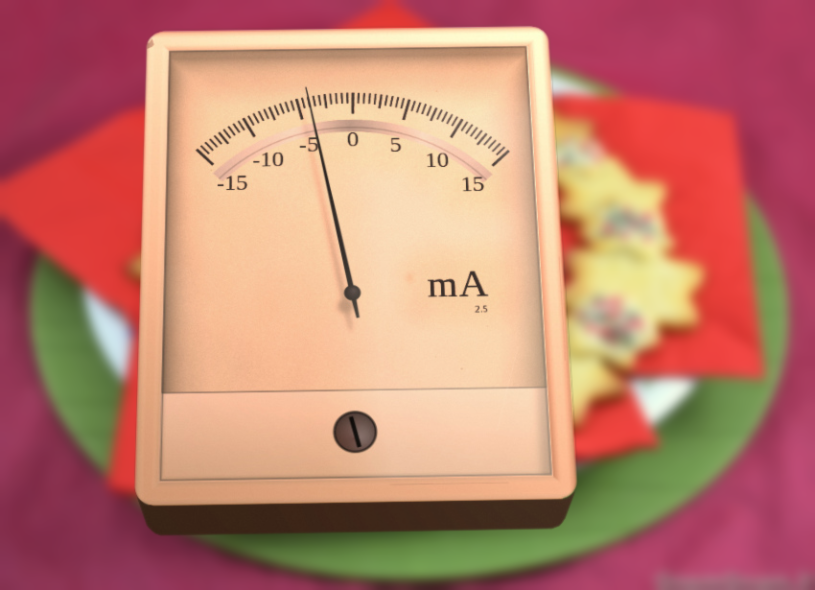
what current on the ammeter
-4 mA
